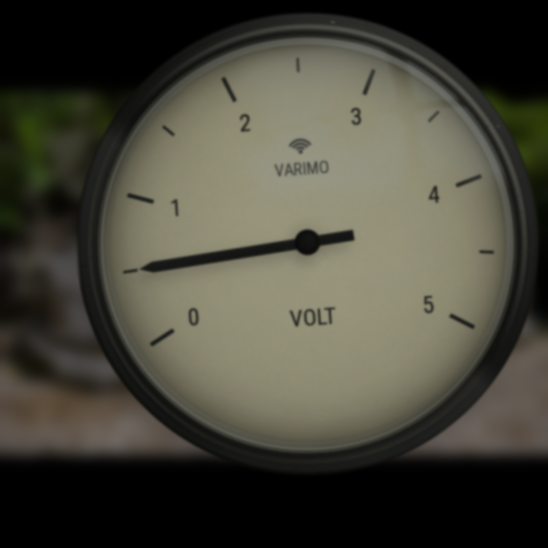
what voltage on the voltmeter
0.5 V
